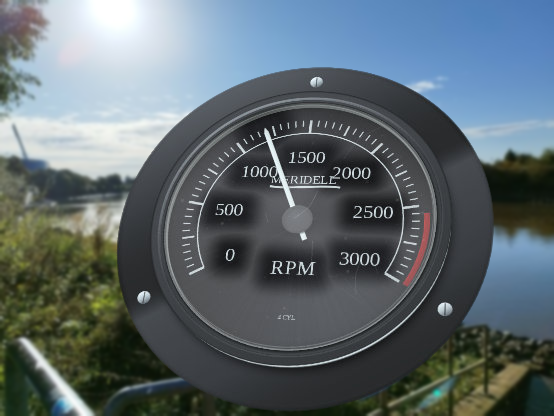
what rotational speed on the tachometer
1200 rpm
